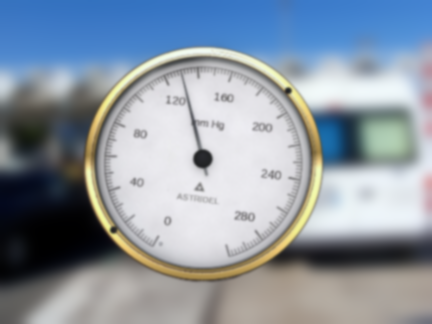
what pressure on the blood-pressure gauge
130 mmHg
